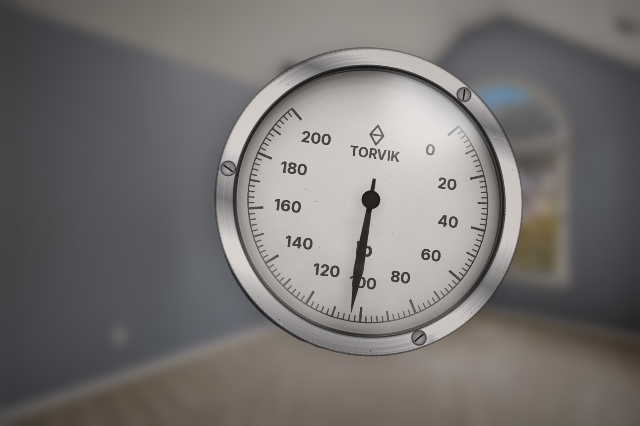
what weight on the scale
104 lb
